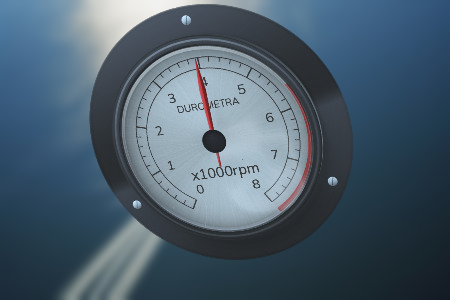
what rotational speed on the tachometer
4000 rpm
